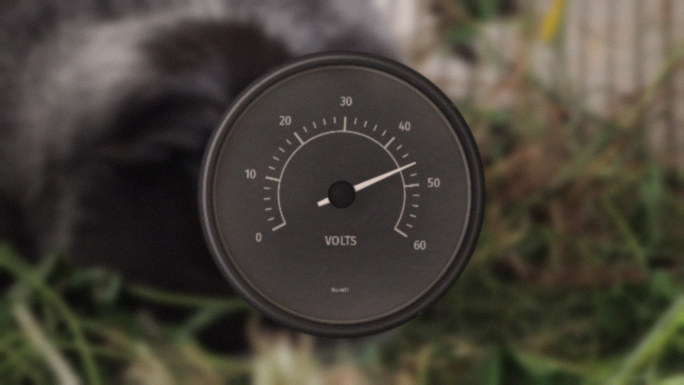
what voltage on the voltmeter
46 V
